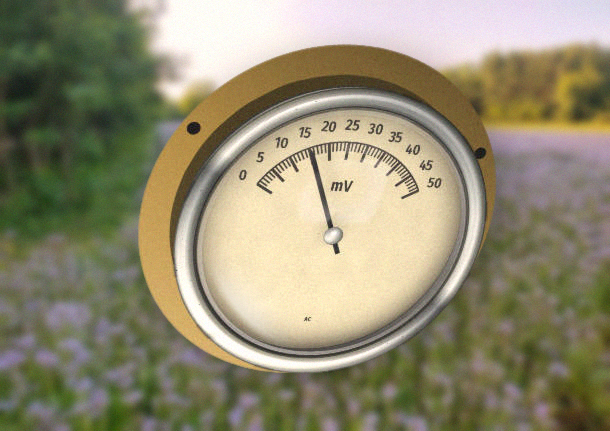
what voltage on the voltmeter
15 mV
